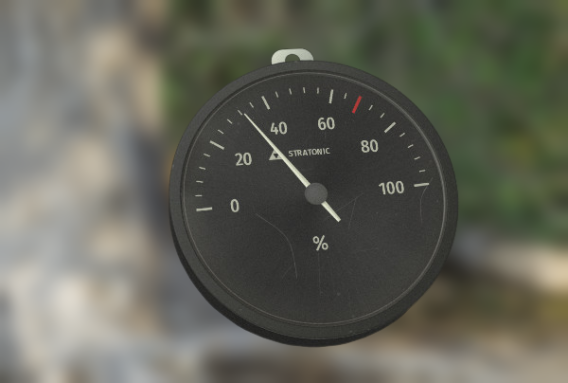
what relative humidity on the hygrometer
32 %
